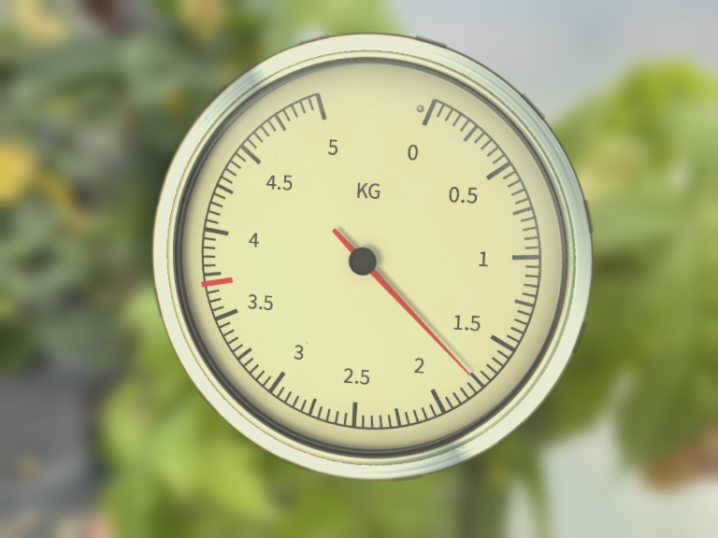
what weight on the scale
1.75 kg
